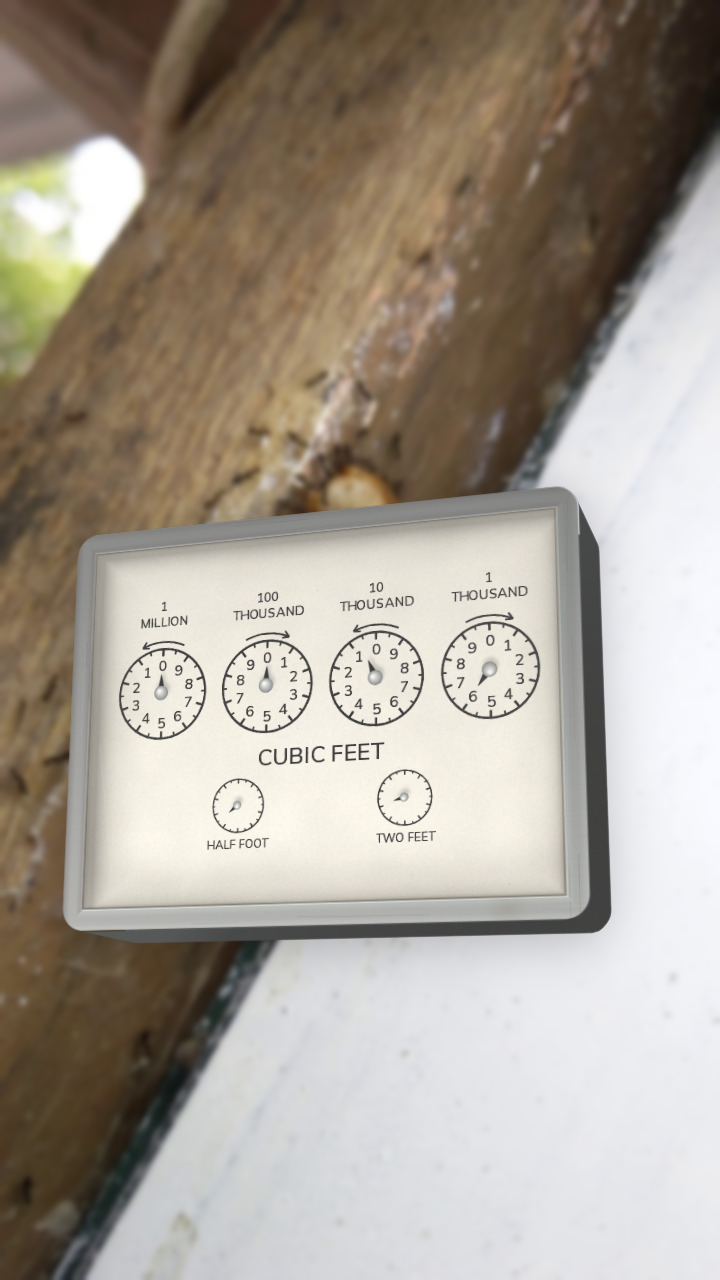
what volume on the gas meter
600 ft³
